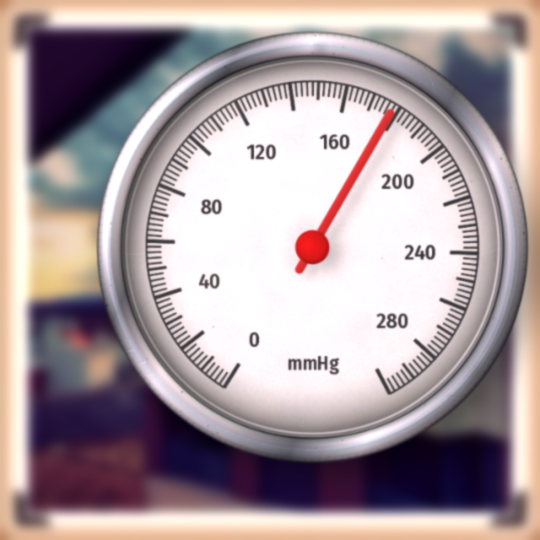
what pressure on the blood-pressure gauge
178 mmHg
